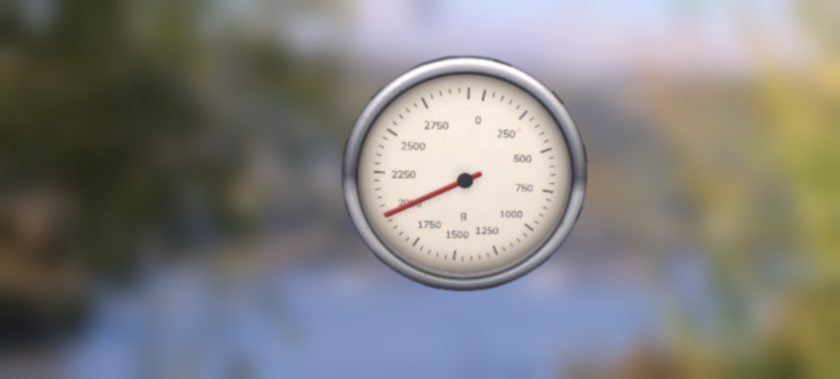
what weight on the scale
2000 g
